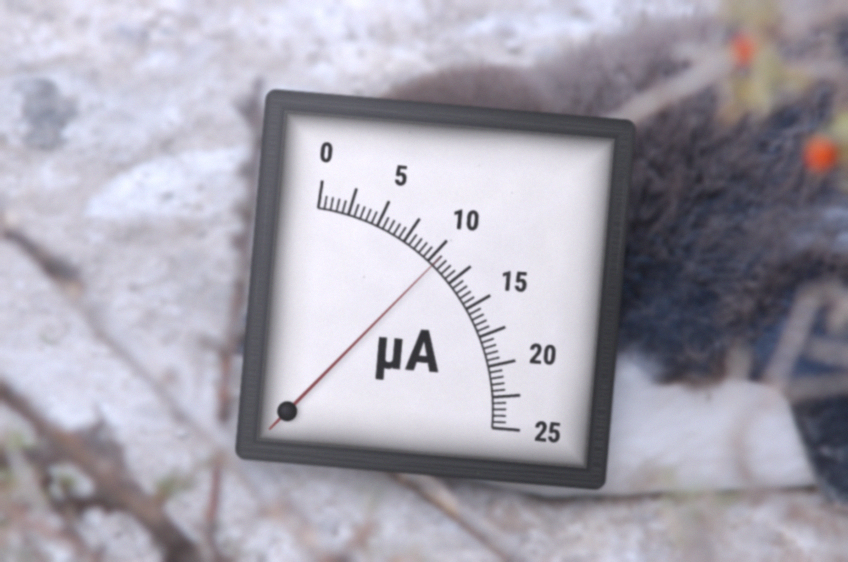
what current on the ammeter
10.5 µA
